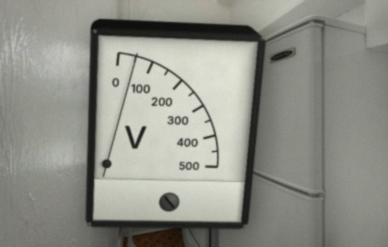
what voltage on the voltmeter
50 V
